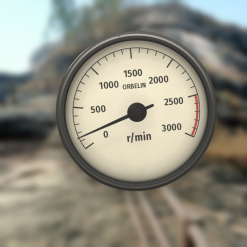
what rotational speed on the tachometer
150 rpm
